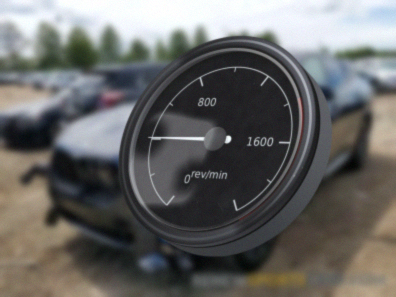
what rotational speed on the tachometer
400 rpm
